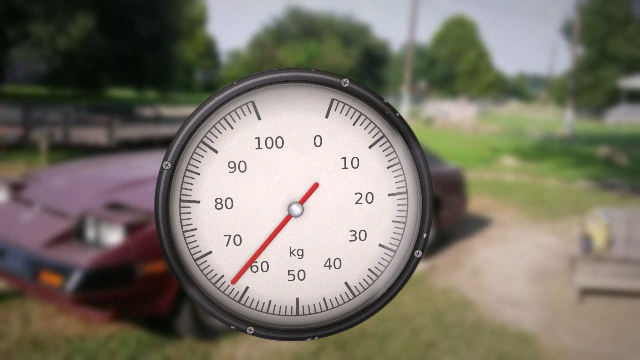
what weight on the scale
63 kg
